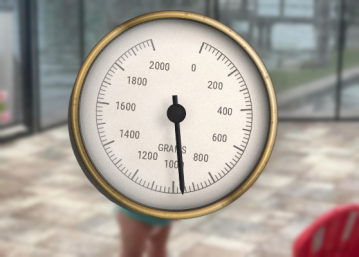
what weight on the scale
960 g
